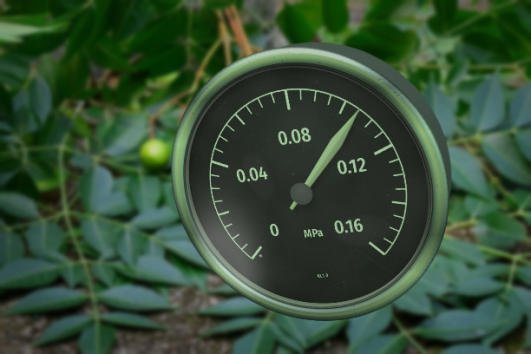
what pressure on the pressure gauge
0.105 MPa
